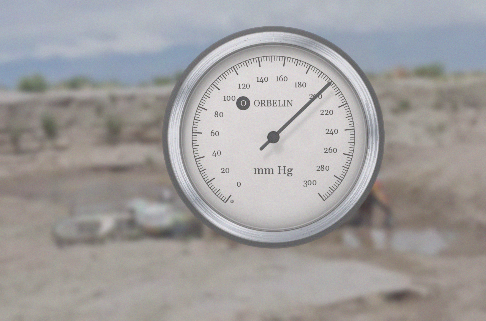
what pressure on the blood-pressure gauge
200 mmHg
